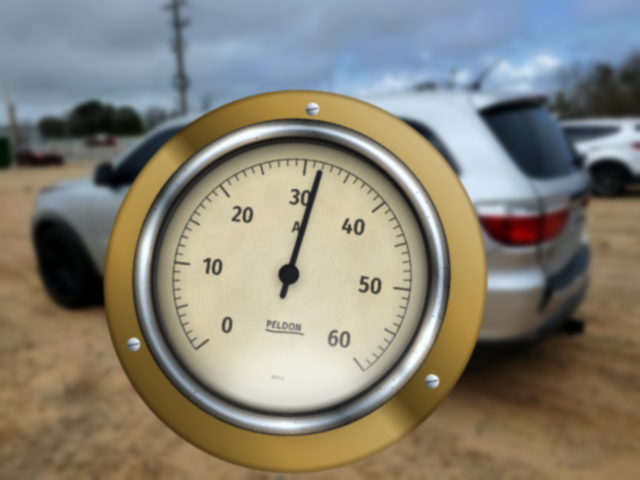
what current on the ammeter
32 A
